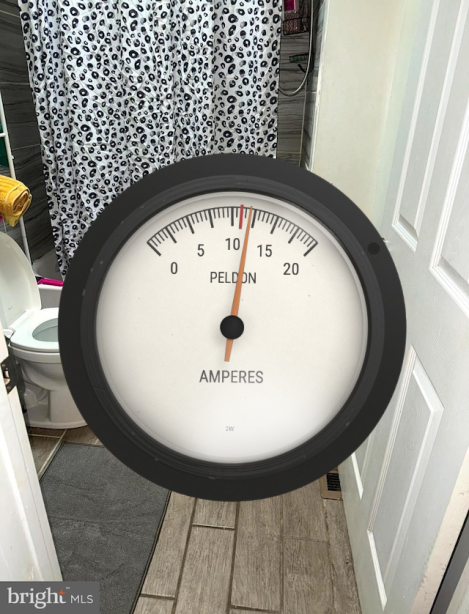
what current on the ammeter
12 A
